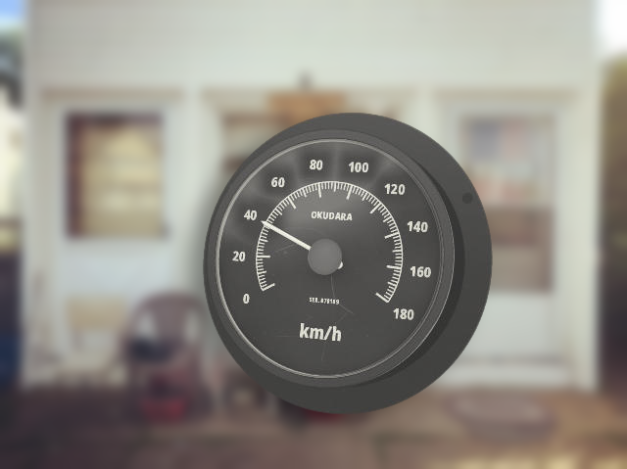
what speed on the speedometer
40 km/h
